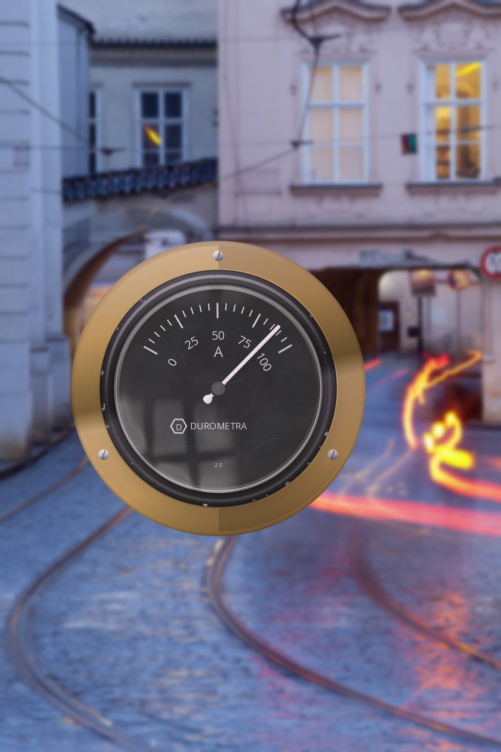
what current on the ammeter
87.5 A
